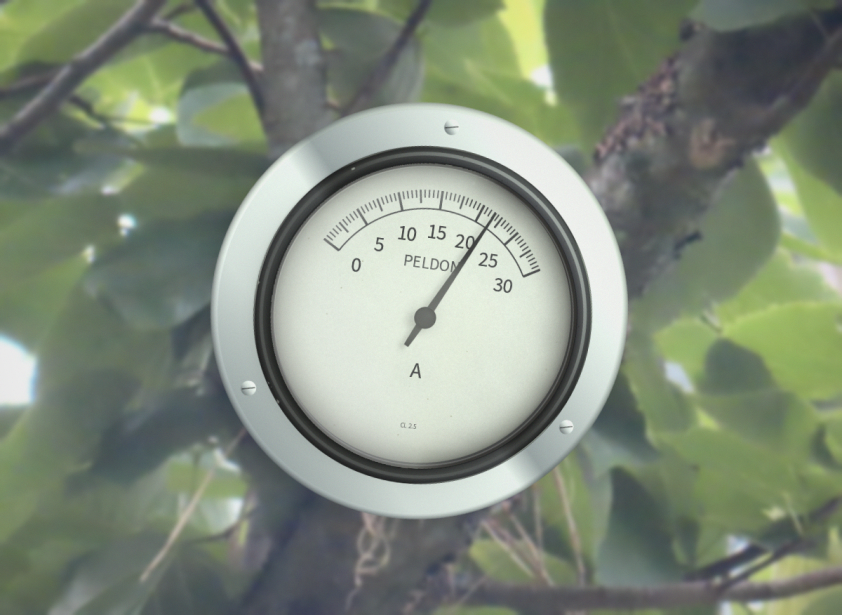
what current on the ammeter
21.5 A
